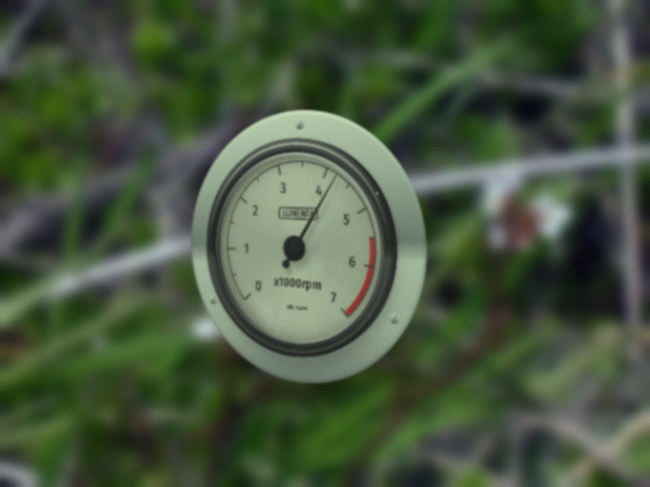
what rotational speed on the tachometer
4250 rpm
